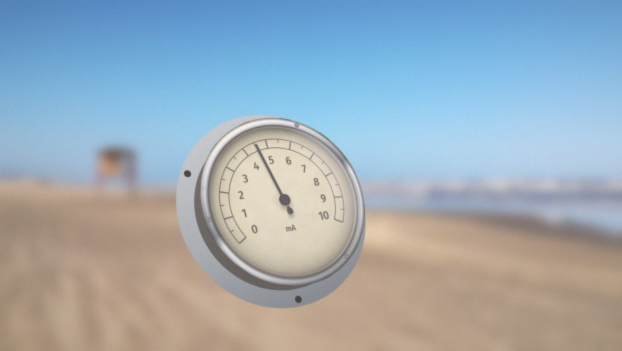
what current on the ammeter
4.5 mA
